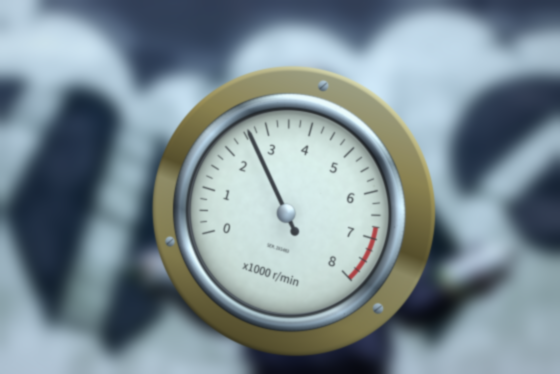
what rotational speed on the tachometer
2625 rpm
